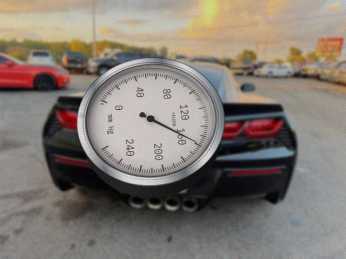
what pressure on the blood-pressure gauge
160 mmHg
